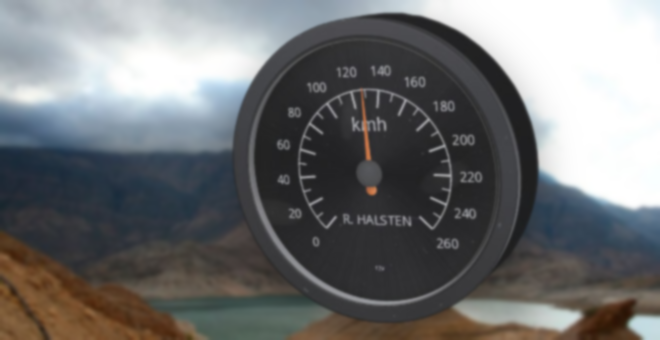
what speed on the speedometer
130 km/h
